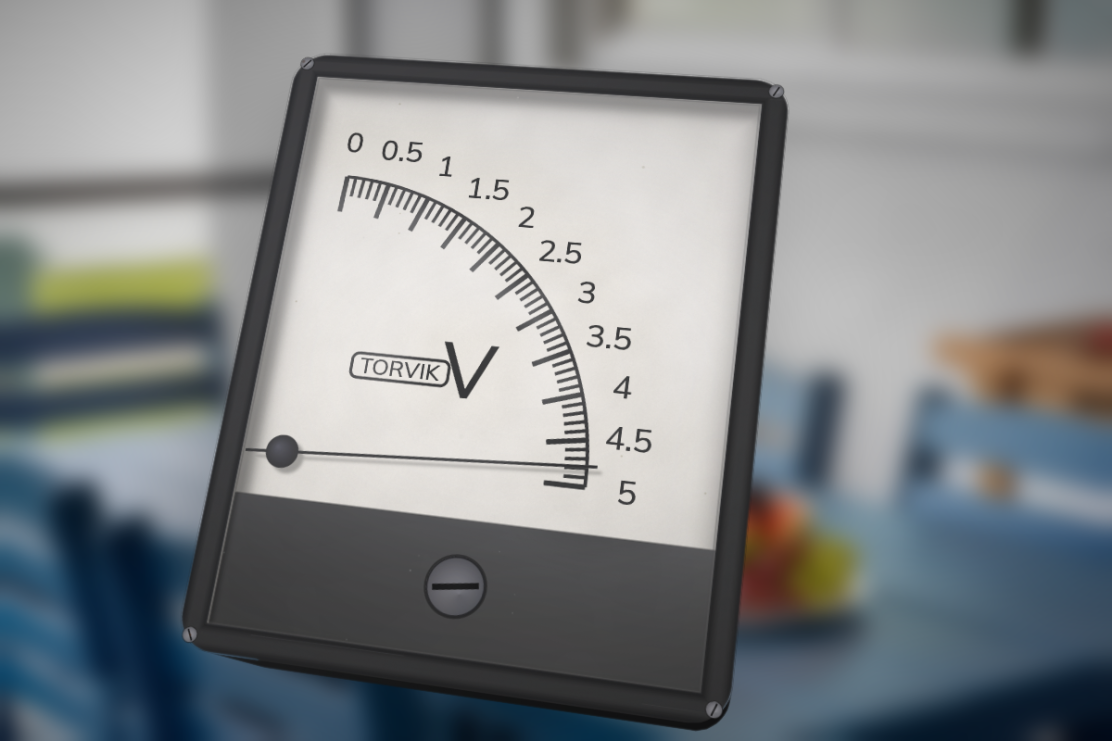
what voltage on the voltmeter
4.8 V
